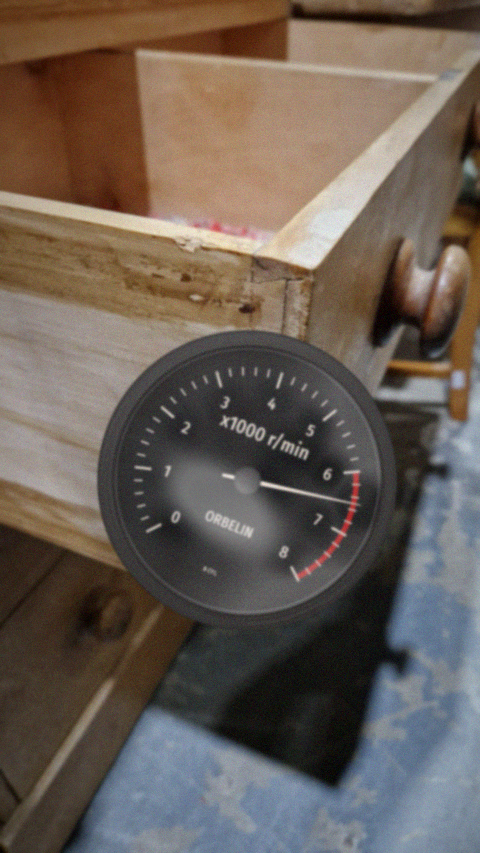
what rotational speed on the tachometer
6500 rpm
